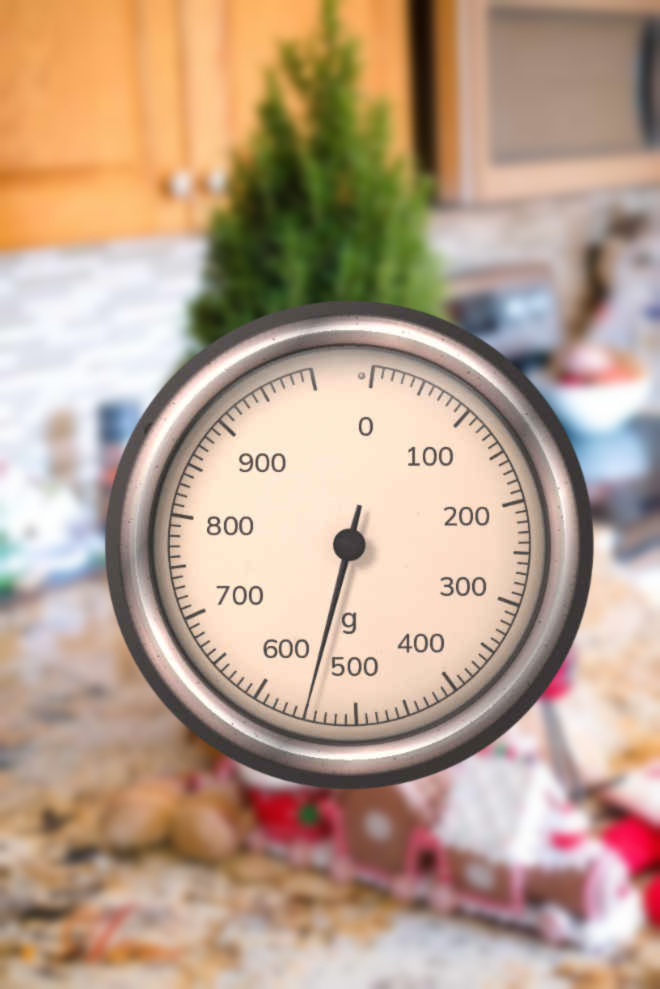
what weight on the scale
550 g
